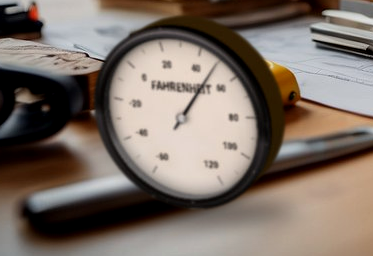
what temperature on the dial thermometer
50 °F
